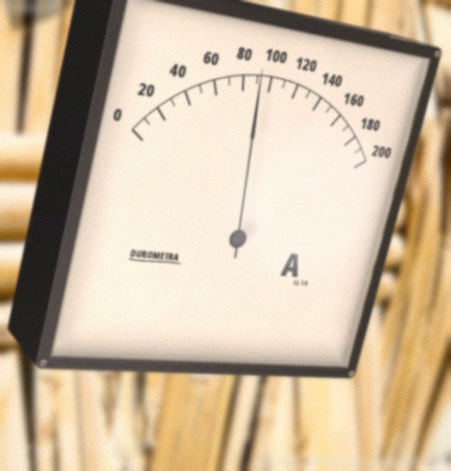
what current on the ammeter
90 A
